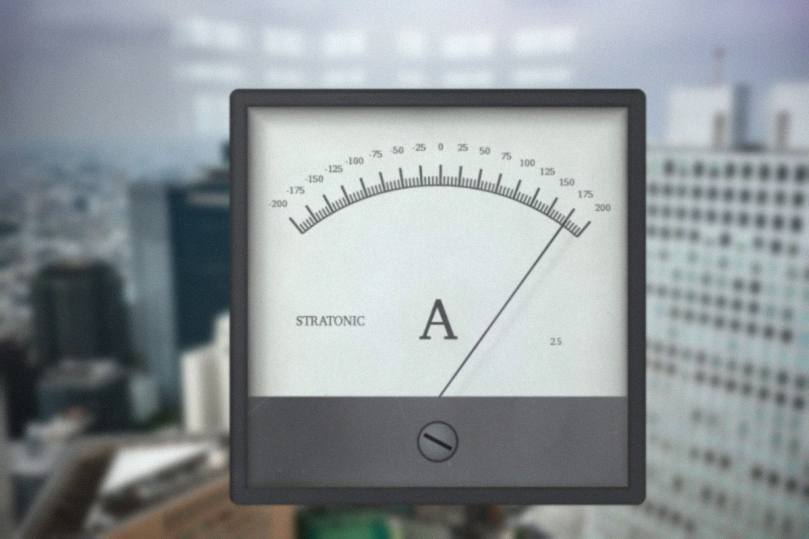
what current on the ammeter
175 A
